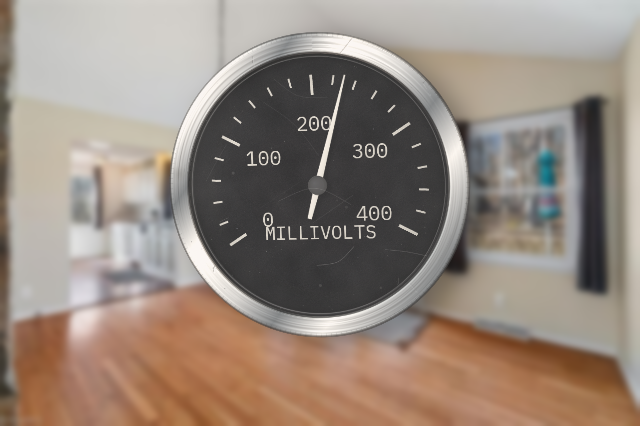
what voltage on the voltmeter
230 mV
